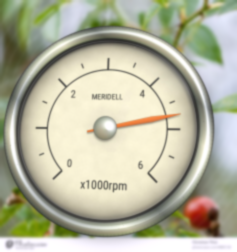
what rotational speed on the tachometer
4750 rpm
